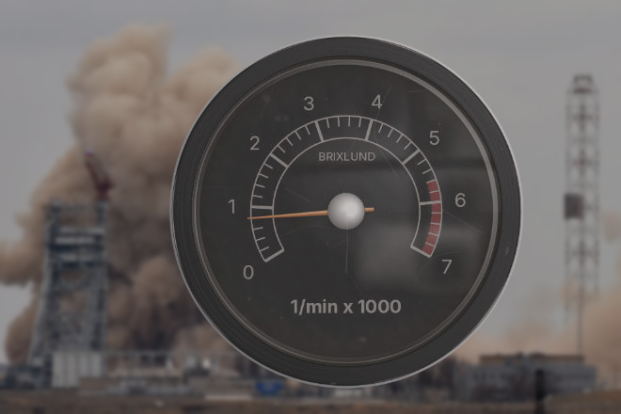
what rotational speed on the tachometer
800 rpm
